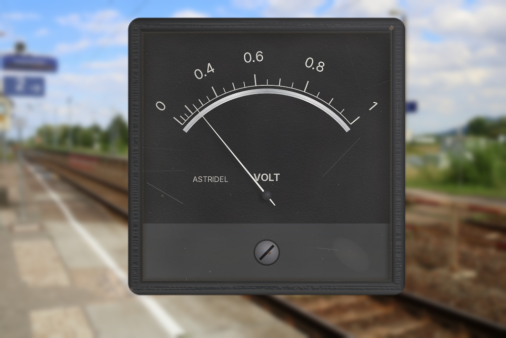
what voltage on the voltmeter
0.25 V
